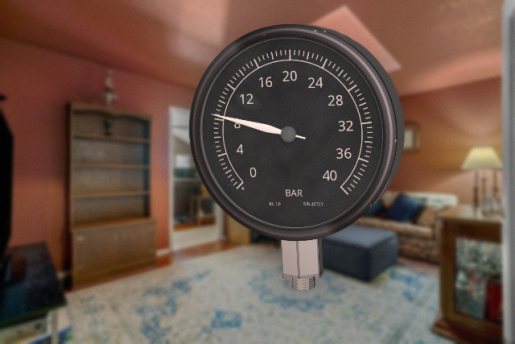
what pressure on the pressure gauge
8.5 bar
